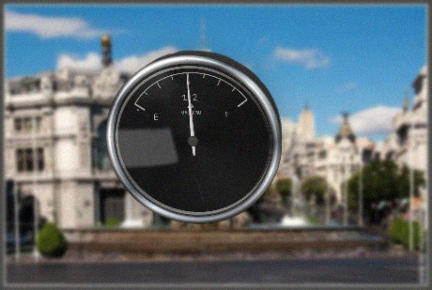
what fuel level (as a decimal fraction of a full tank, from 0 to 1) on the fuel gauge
0.5
